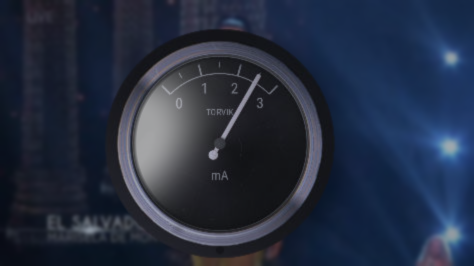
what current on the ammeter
2.5 mA
